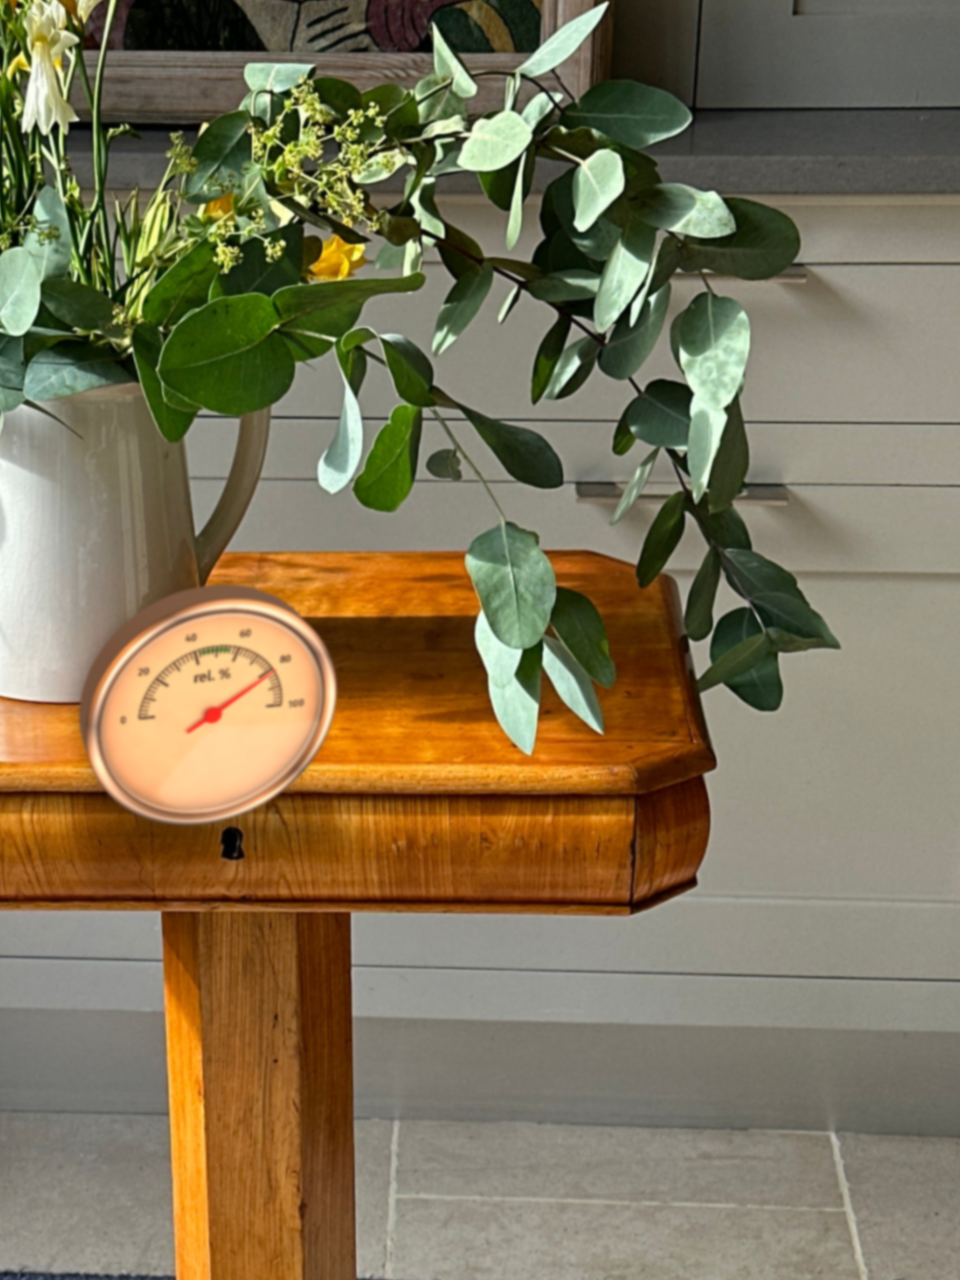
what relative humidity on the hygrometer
80 %
